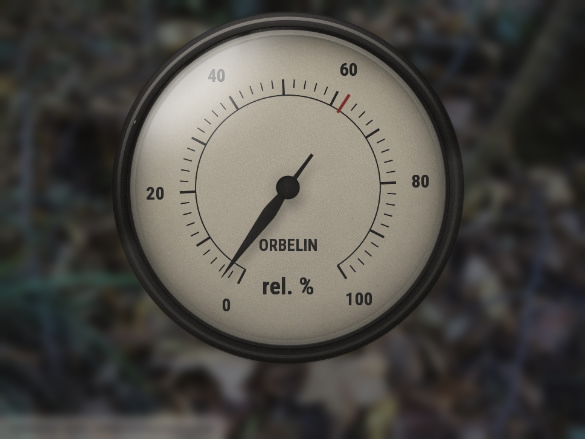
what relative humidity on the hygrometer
3 %
